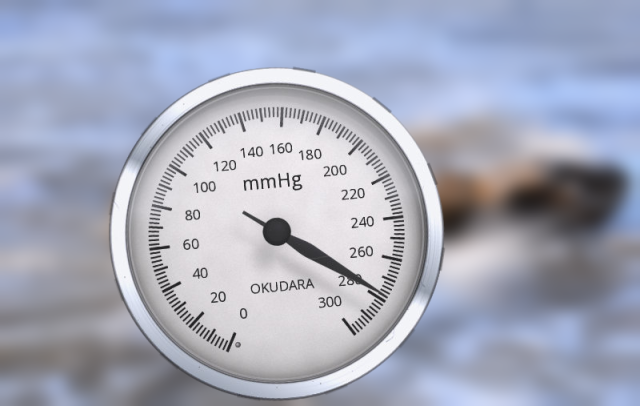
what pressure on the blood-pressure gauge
278 mmHg
